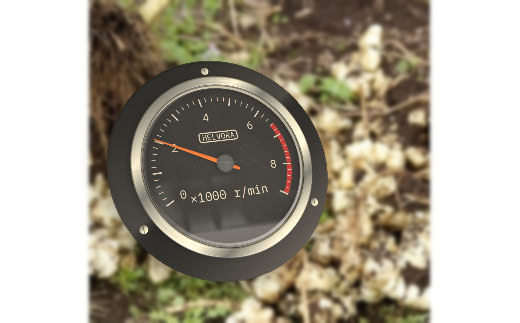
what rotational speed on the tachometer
2000 rpm
